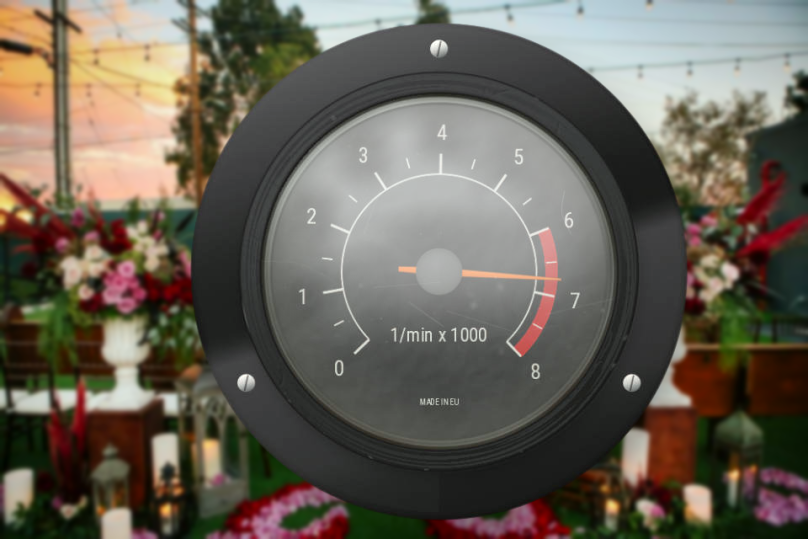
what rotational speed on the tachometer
6750 rpm
